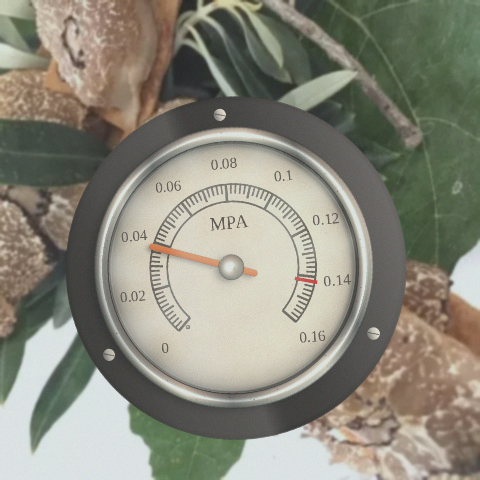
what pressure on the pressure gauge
0.038 MPa
